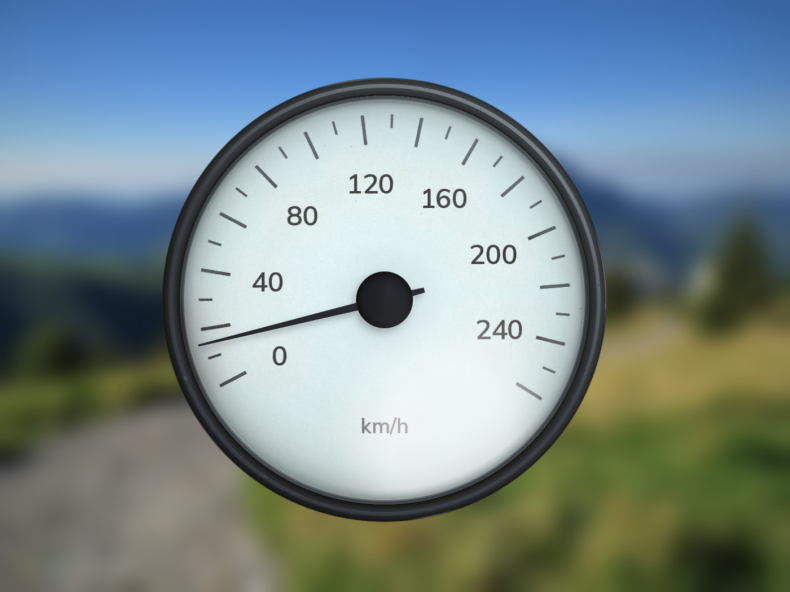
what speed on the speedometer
15 km/h
